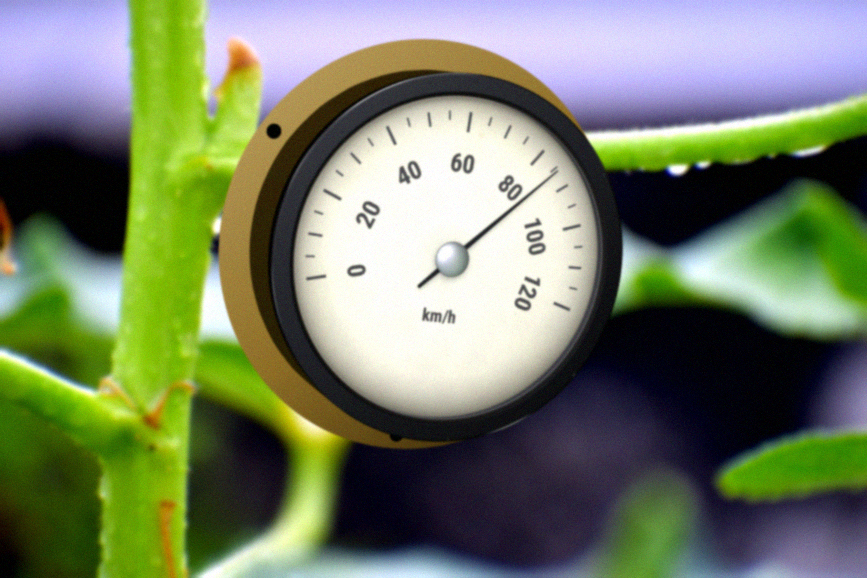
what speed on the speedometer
85 km/h
